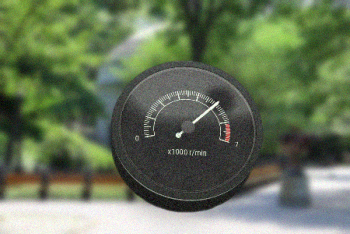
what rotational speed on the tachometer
5000 rpm
